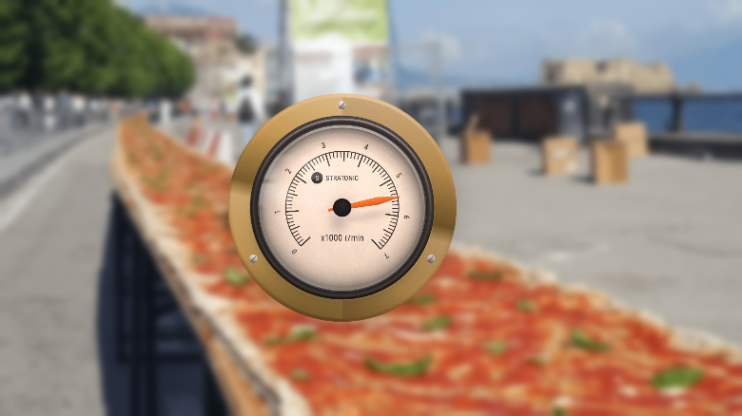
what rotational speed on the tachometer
5500 rpm
